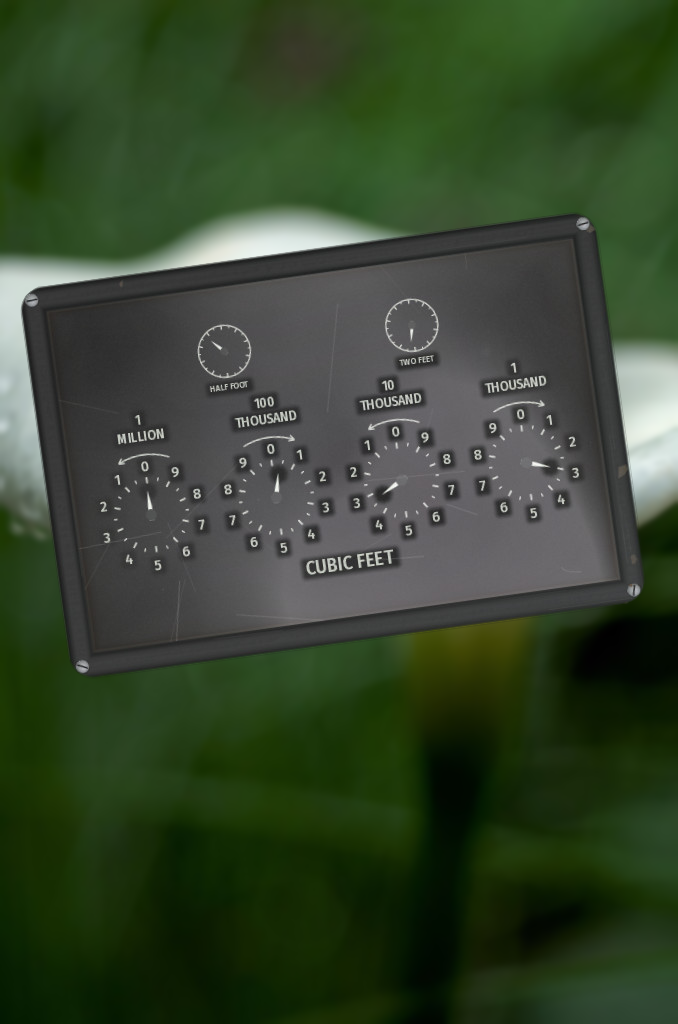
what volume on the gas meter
3300 ft³
